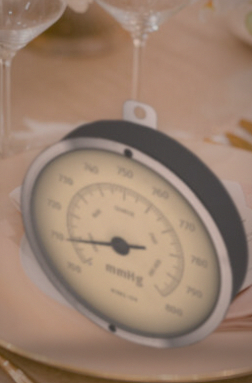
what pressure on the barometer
710 mmHg
